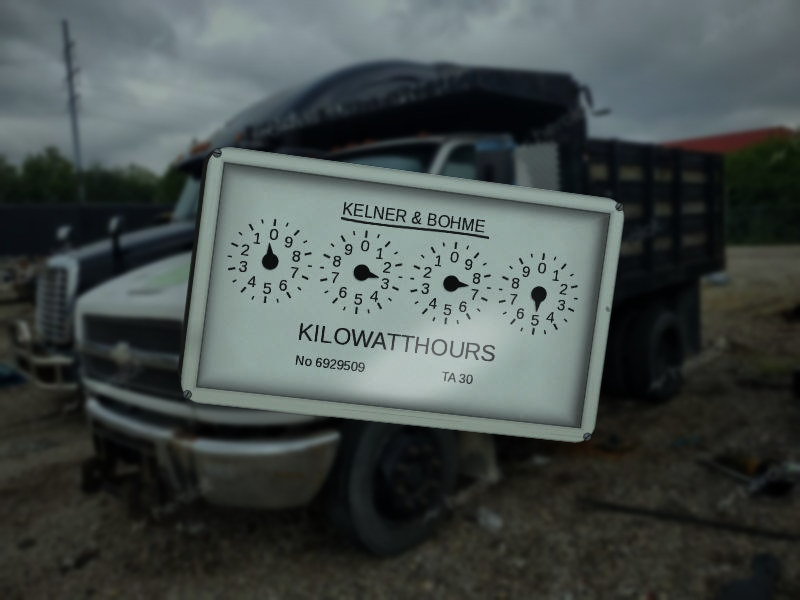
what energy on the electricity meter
275 kWh
